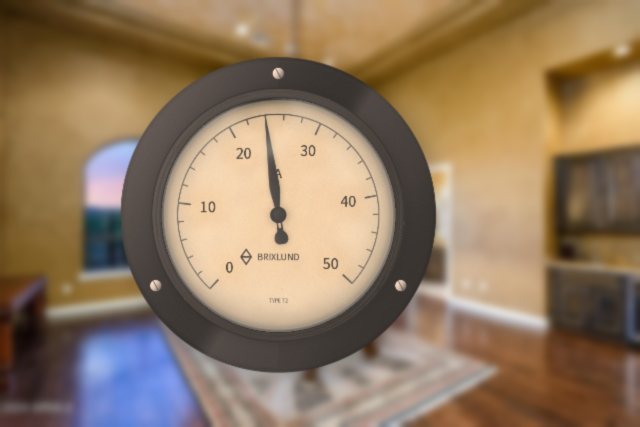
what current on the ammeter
24 A
